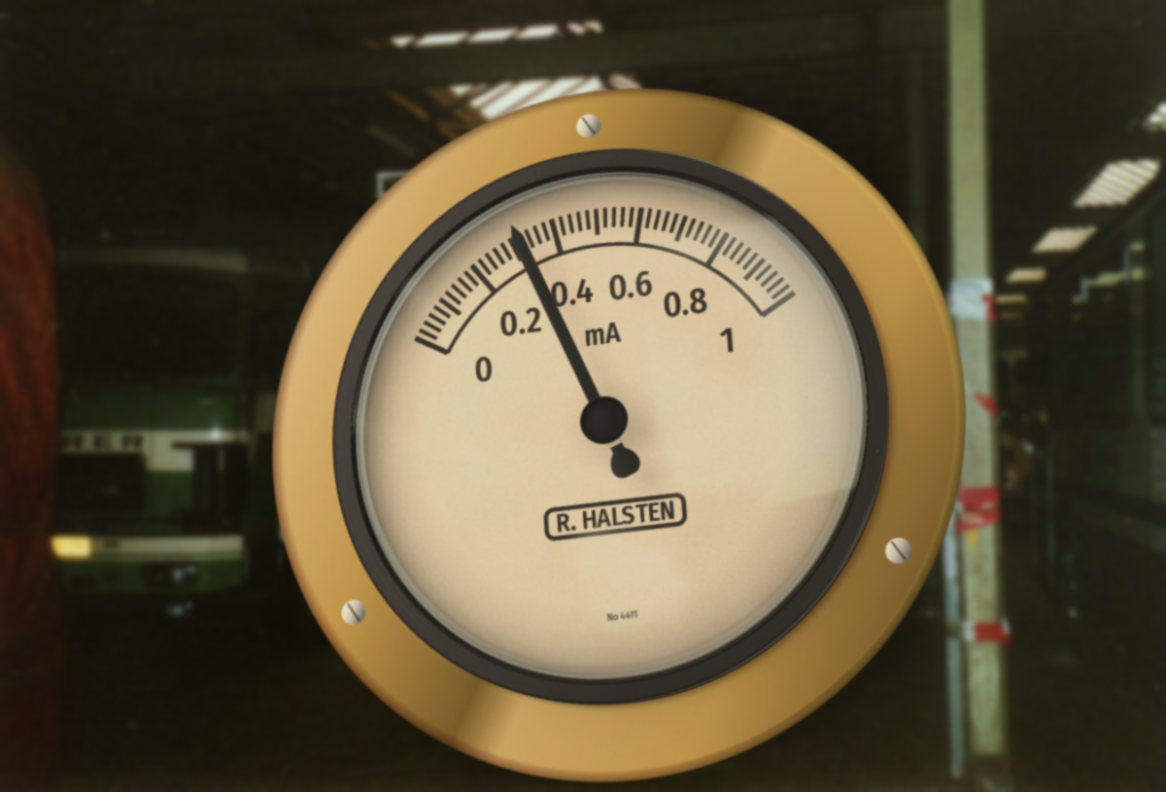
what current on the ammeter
0.32 mA
